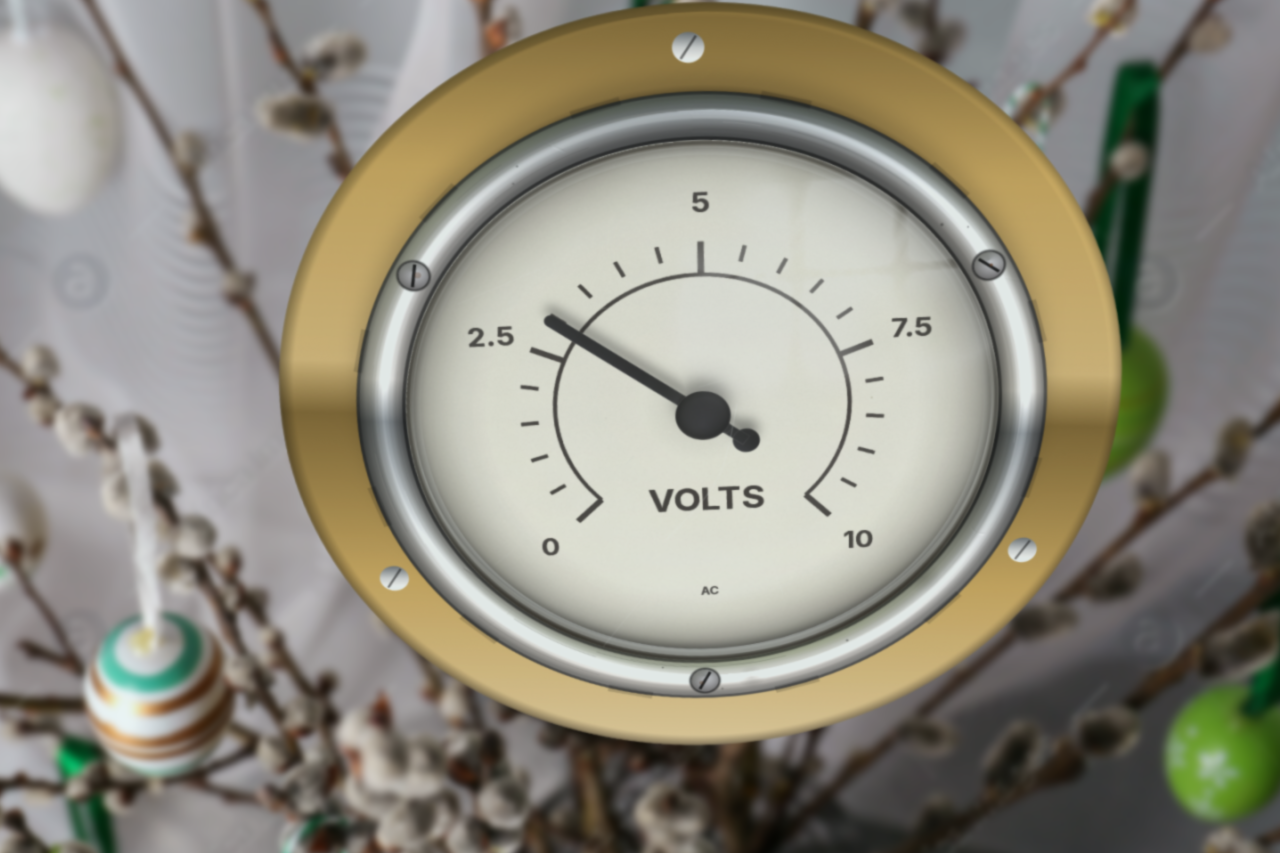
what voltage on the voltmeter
3 V
